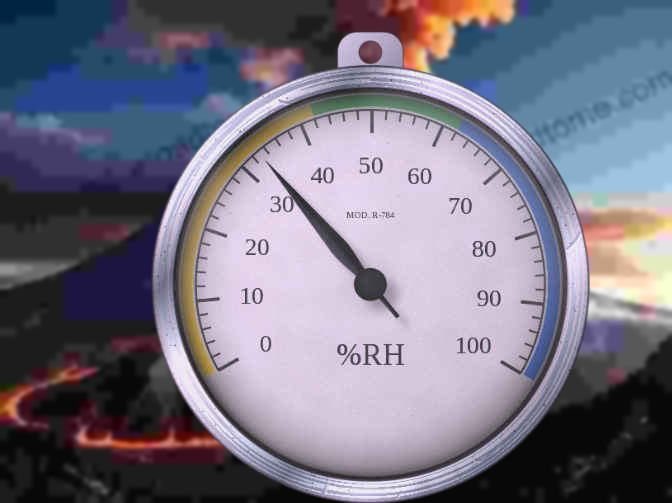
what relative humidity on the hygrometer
33 %
